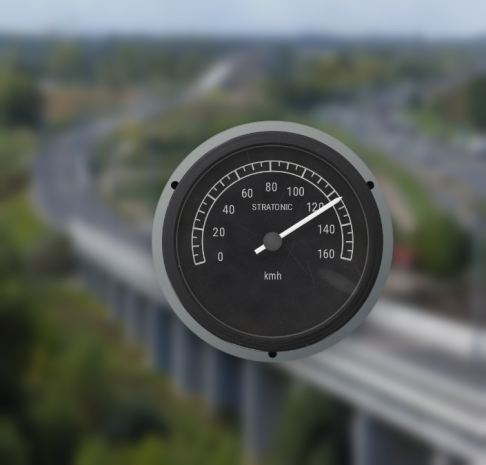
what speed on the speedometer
125 km/h
